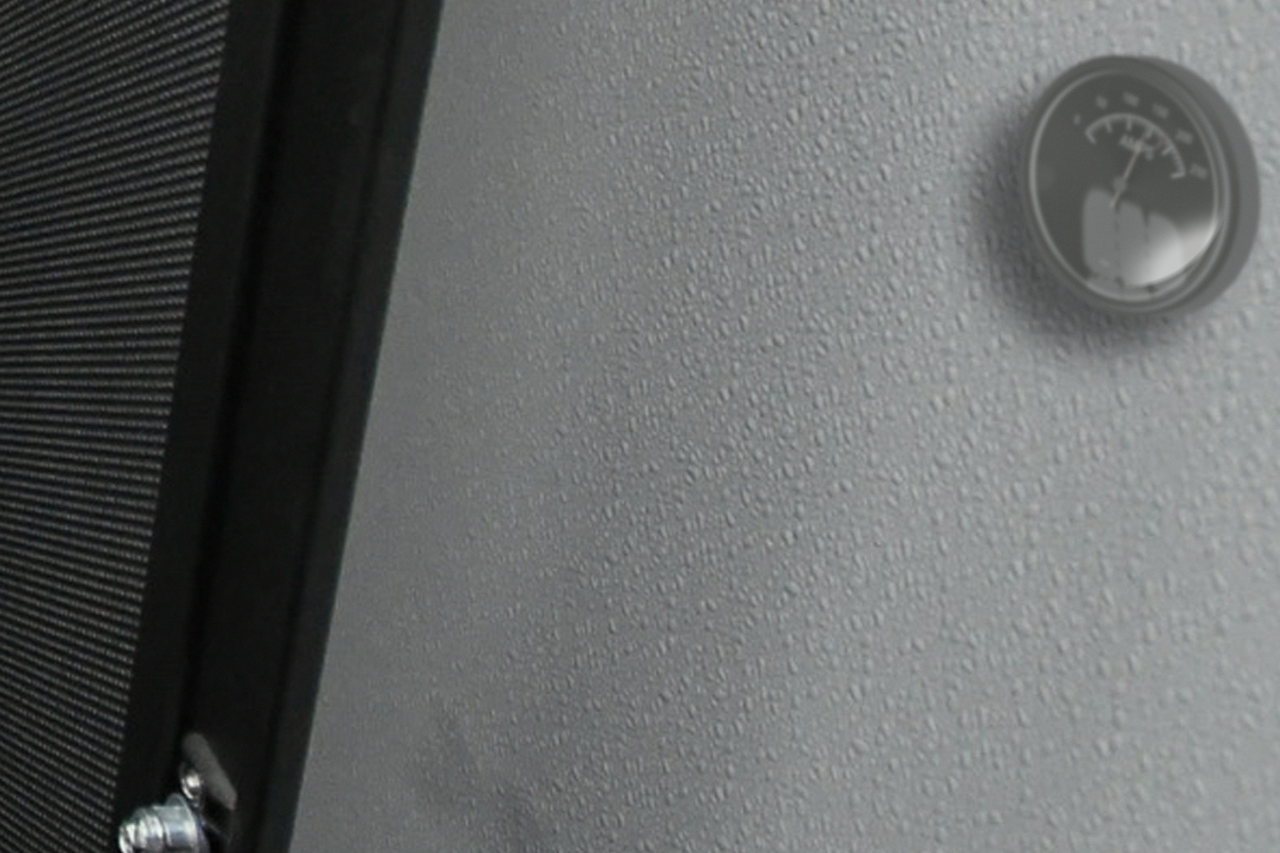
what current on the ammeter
150 A
